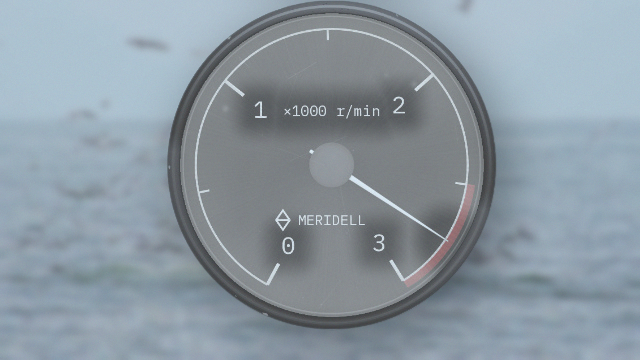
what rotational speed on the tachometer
2750 rpm
